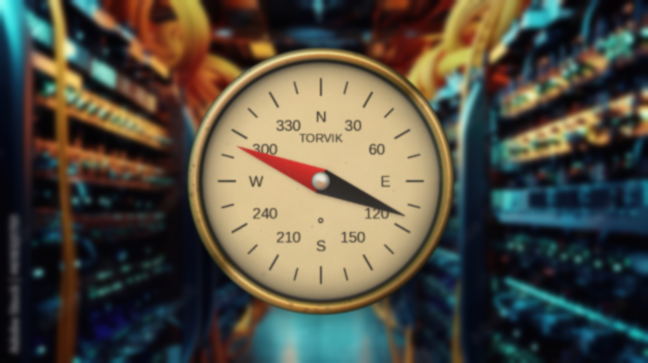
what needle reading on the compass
292.5 °
